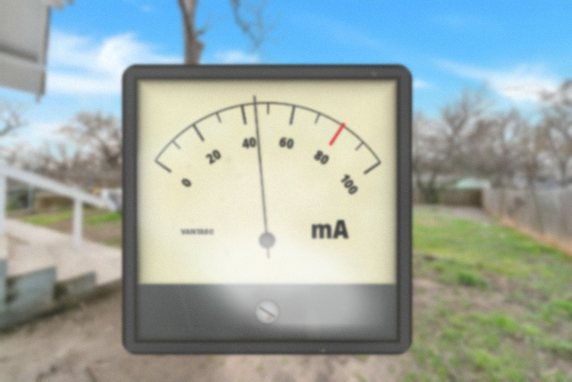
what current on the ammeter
45 mA
